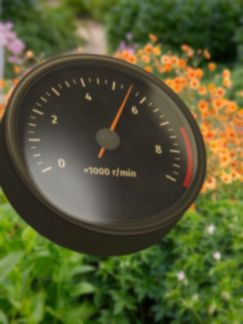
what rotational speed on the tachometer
5500 rpm
